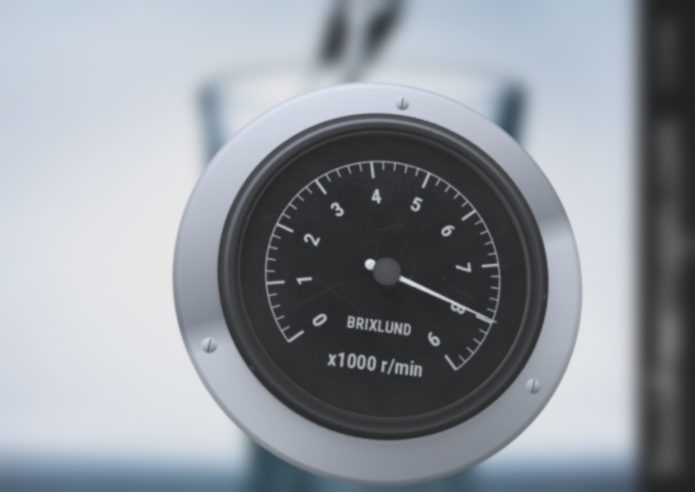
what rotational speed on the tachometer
8000 rpm
